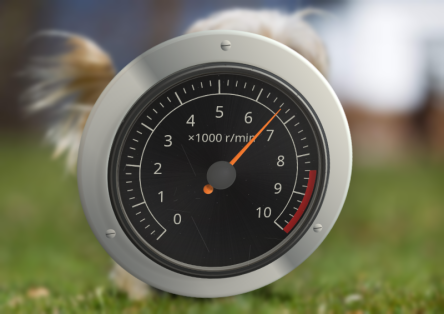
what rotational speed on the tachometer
6600 rpm
